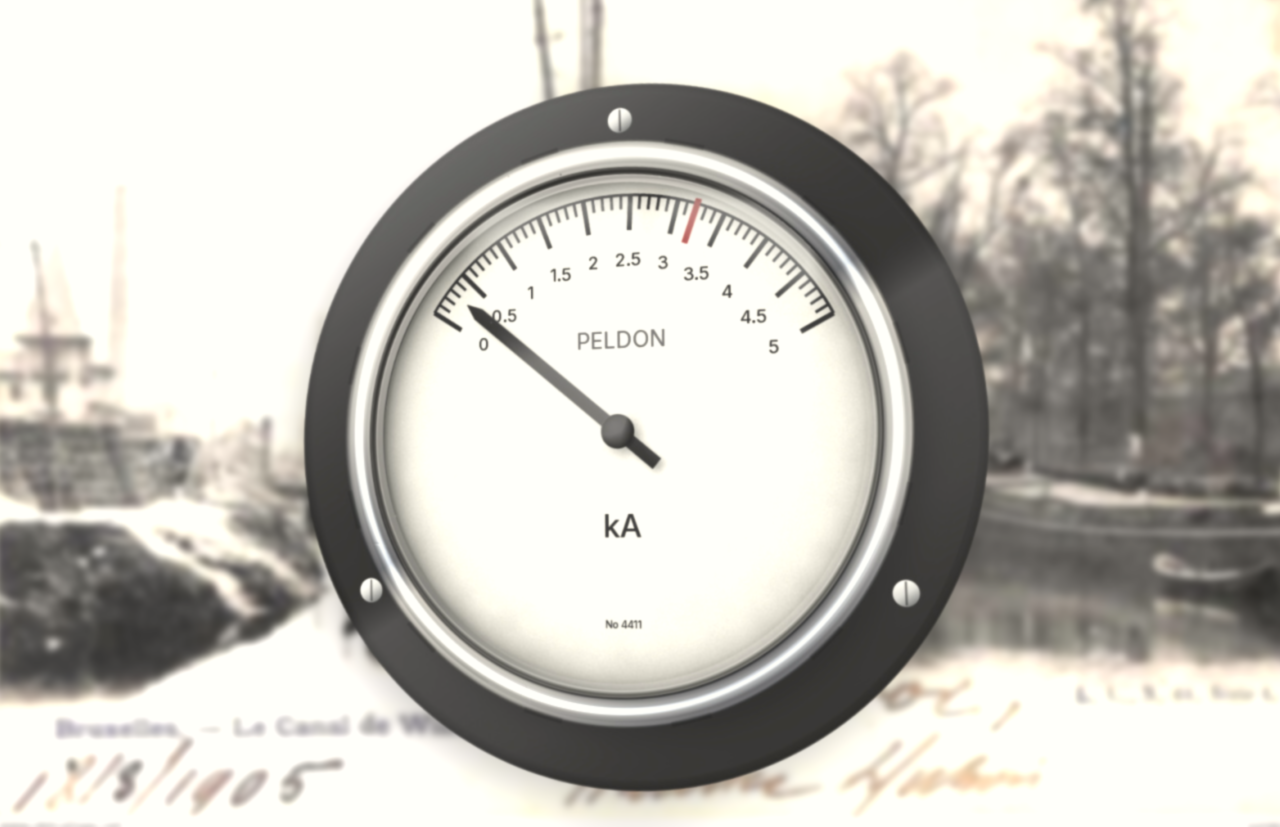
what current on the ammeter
0.3 kA
